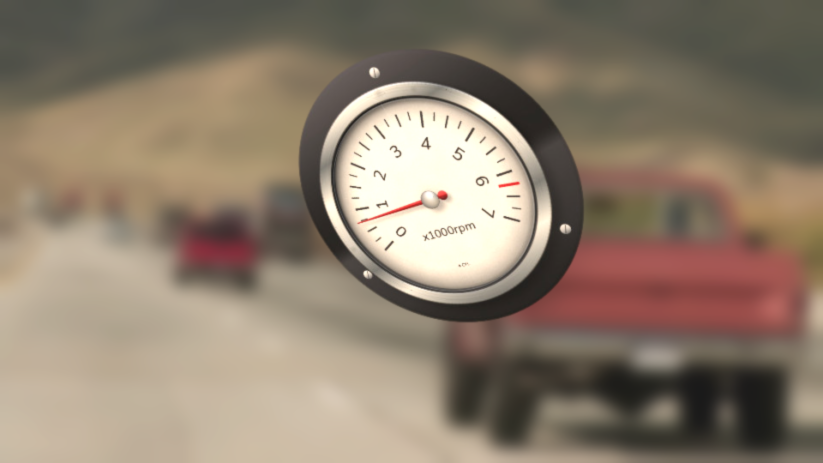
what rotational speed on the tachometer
750 rpm
